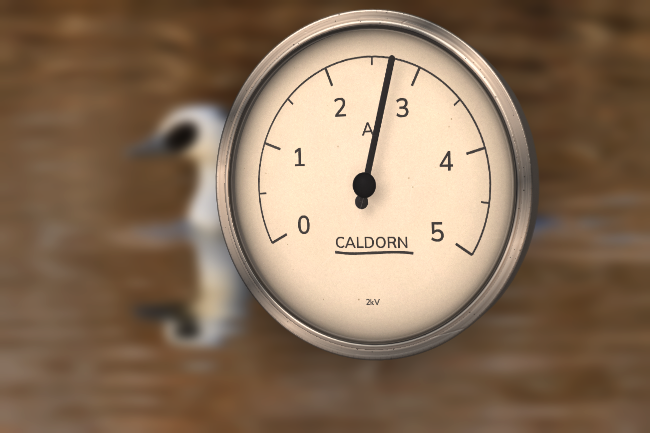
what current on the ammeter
2.75 A
